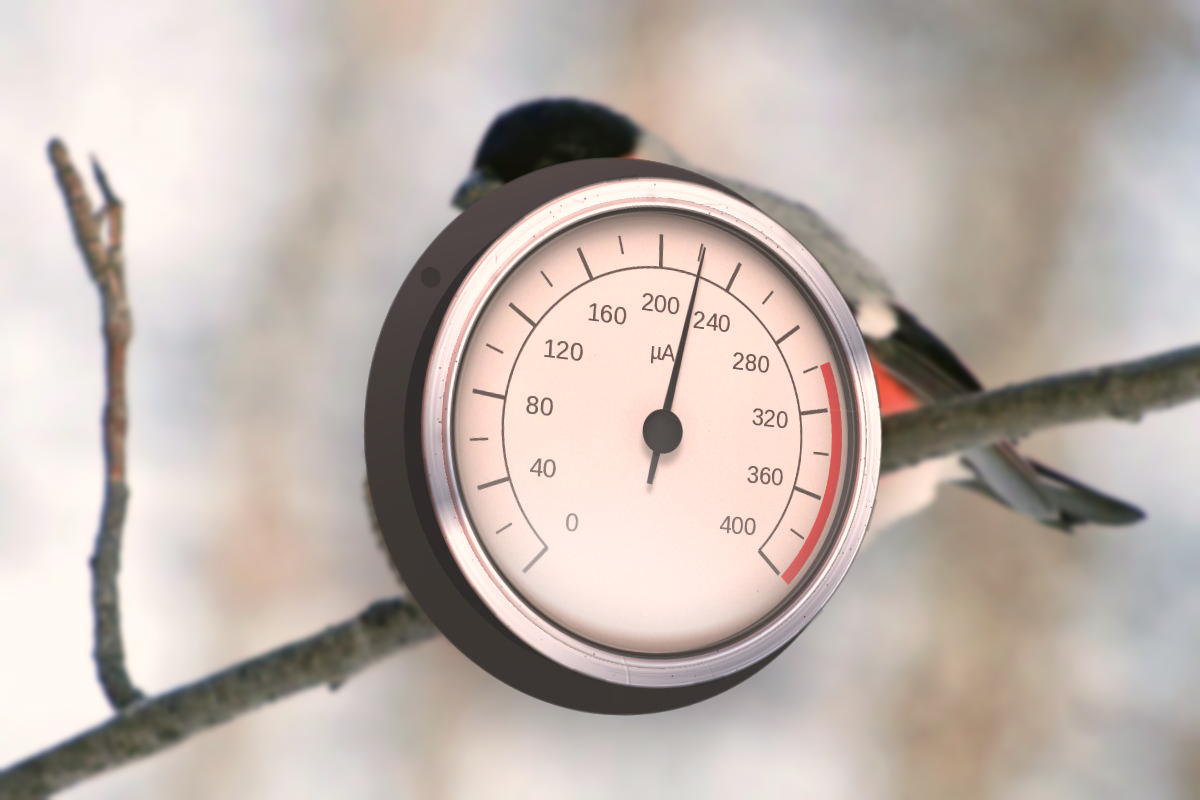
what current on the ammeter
220 µA
